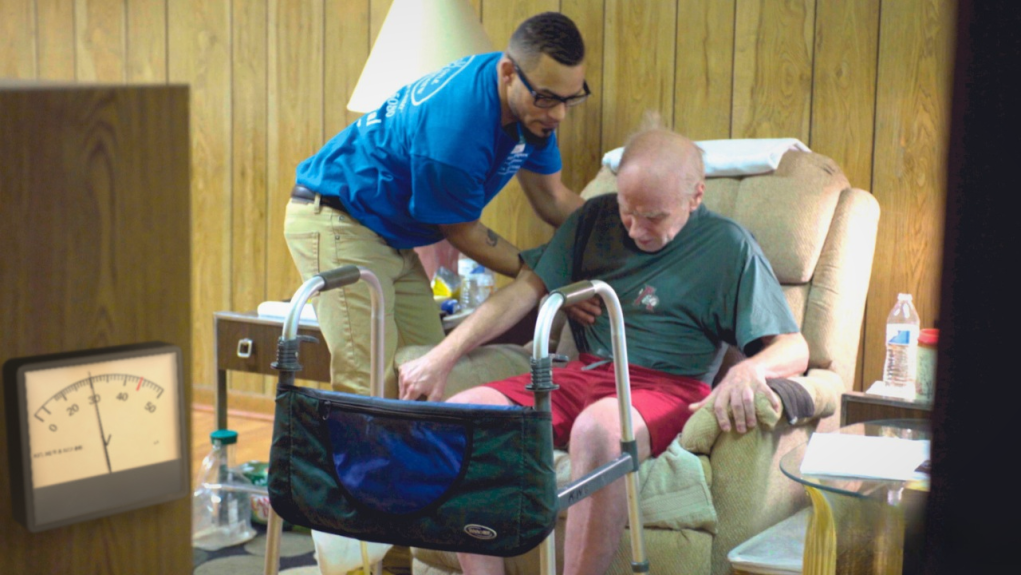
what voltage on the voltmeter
30 V
